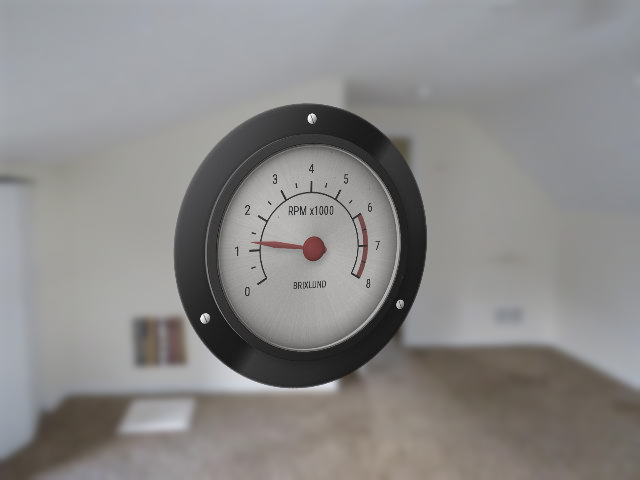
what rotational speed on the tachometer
1250 rpm
